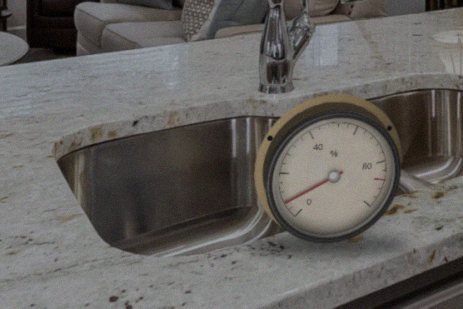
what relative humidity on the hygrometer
8 %
